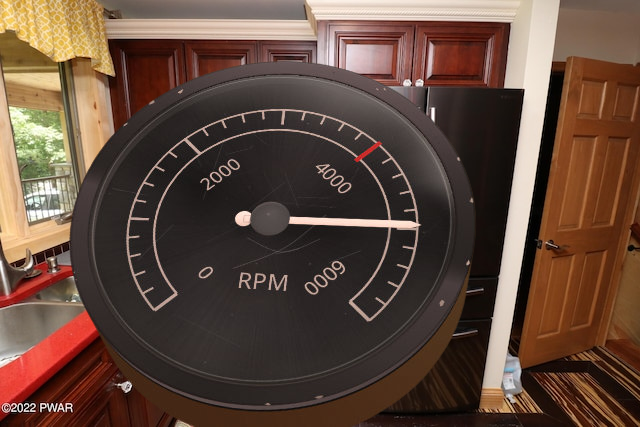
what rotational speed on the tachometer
5000 rpm
